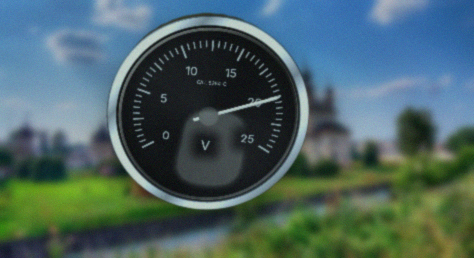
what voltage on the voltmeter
20 V
